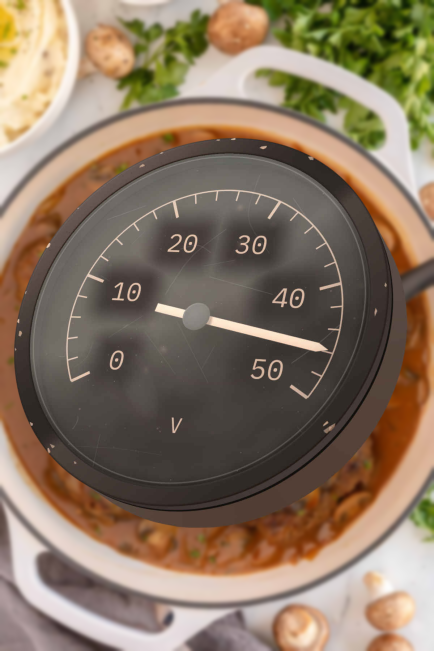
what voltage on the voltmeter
46 V
